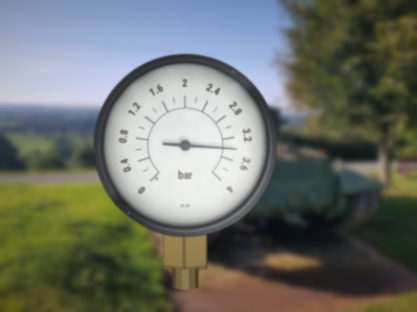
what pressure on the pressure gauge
3.4 bar
